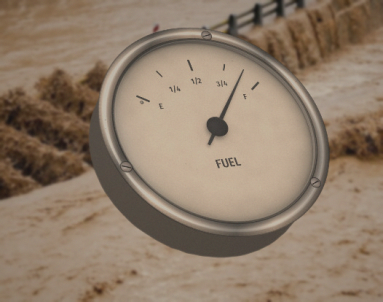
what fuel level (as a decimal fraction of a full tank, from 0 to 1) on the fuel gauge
0.875
